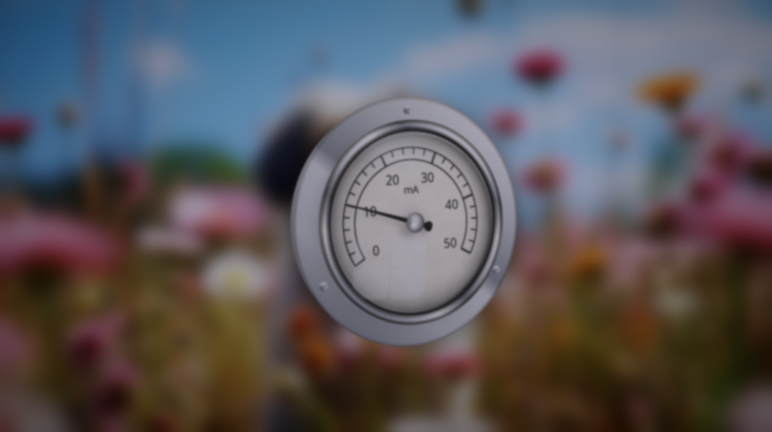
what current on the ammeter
10 mA
